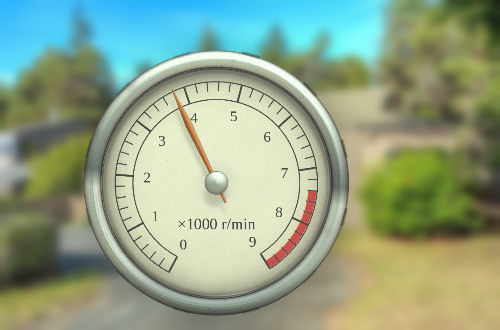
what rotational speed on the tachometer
3800 rpm
